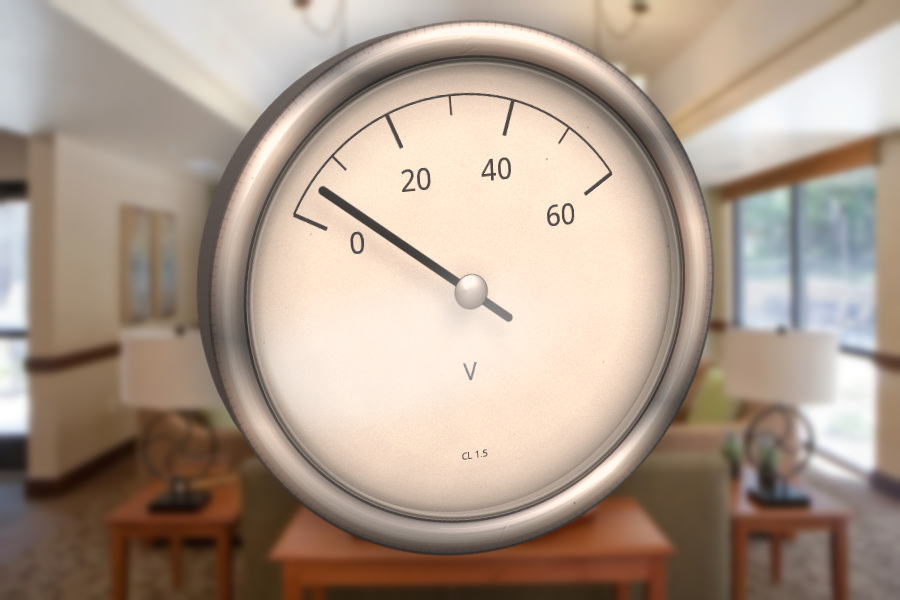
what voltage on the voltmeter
5 V
